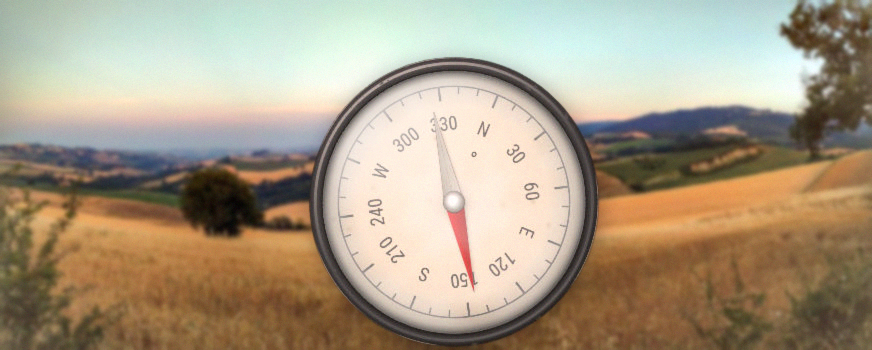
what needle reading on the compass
145 °
